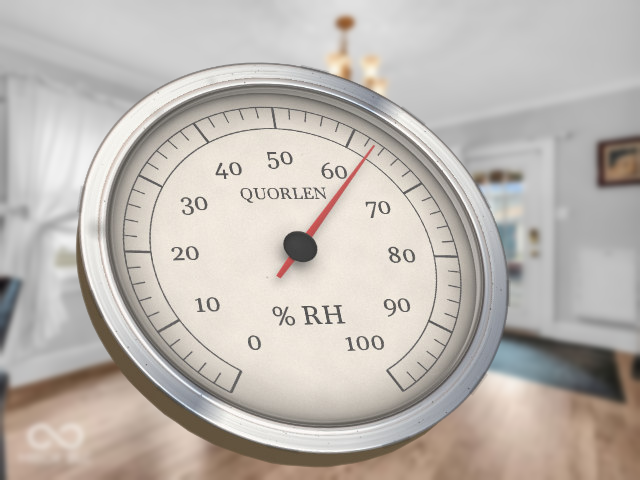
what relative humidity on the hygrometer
63 %
